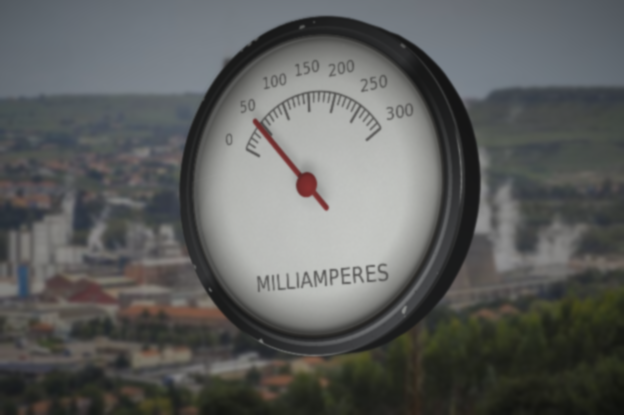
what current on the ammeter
50 mA
